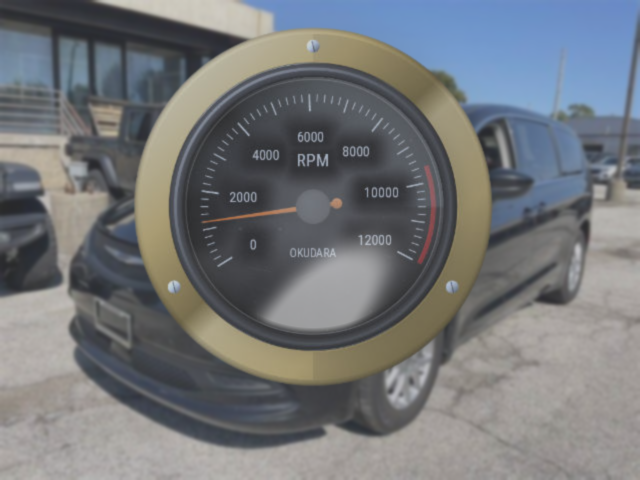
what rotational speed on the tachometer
1200 rpm
